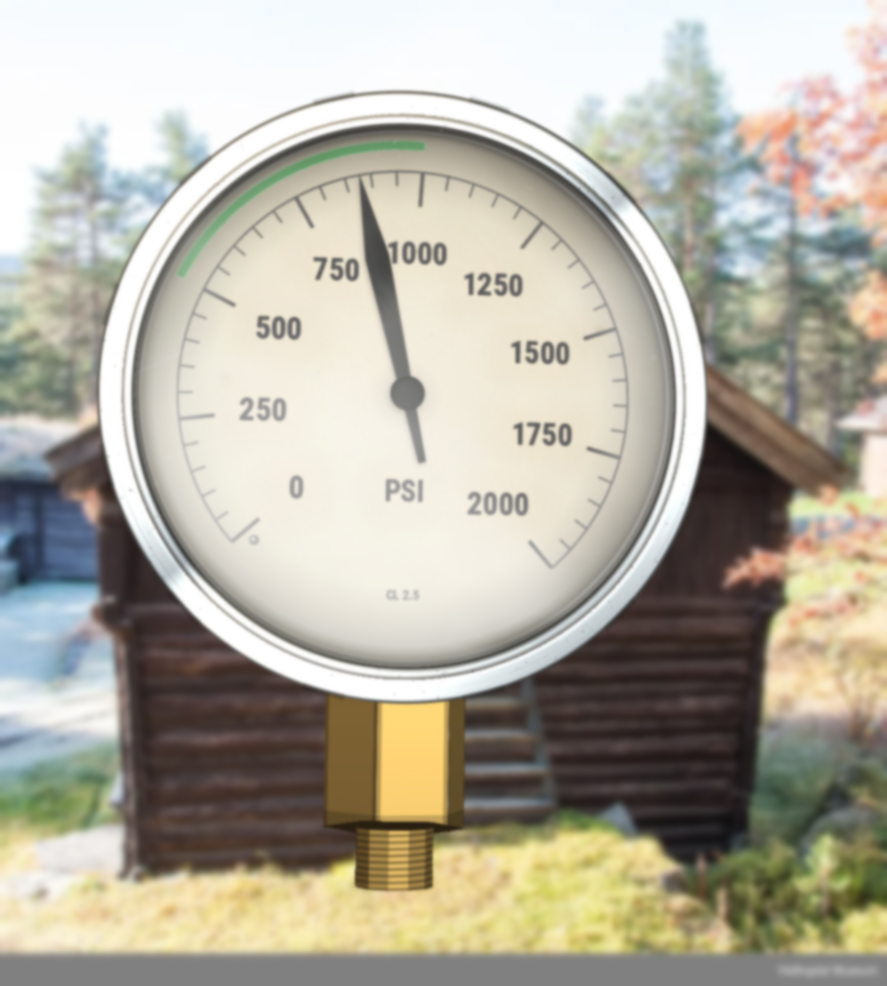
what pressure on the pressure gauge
875 psi
